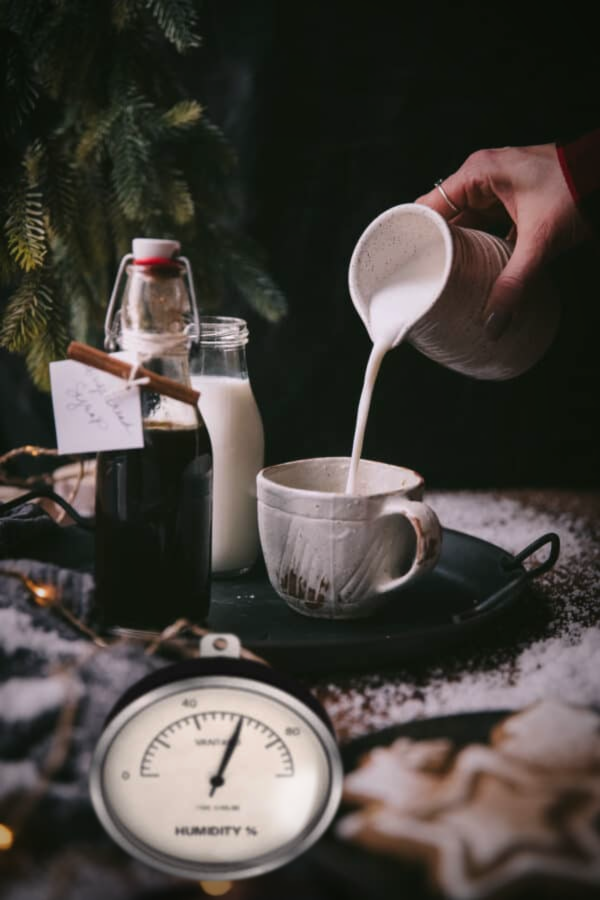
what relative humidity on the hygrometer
60 %
